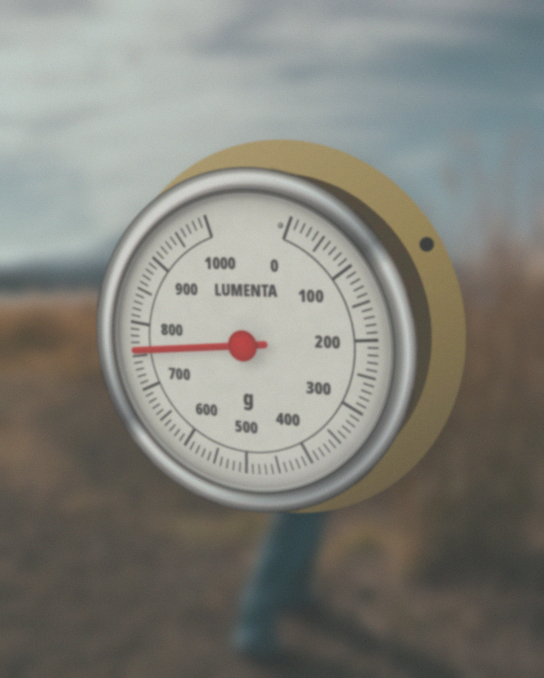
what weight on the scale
760 g
